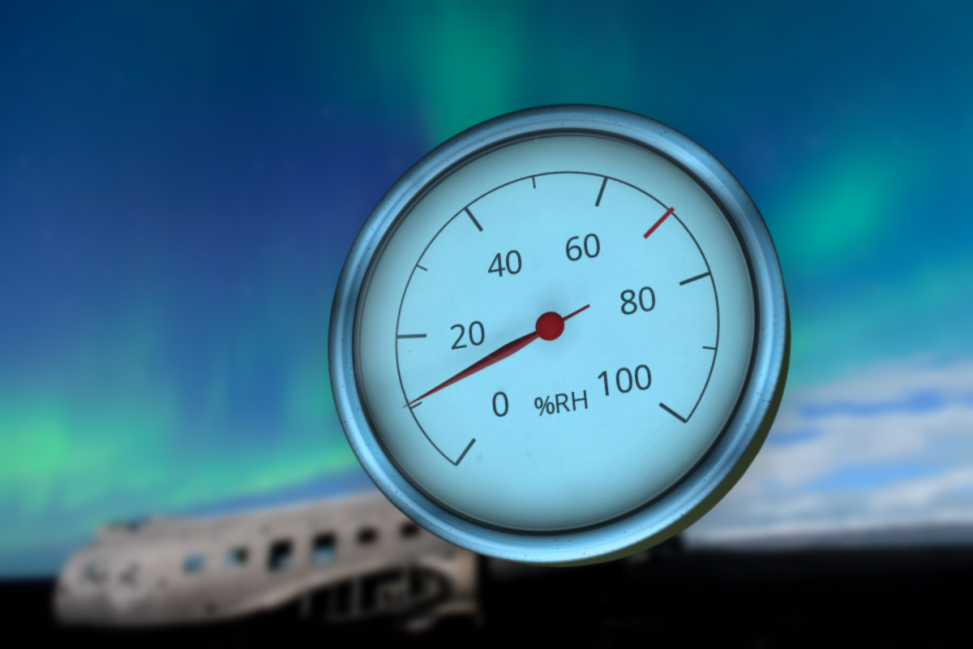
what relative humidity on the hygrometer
10 %
